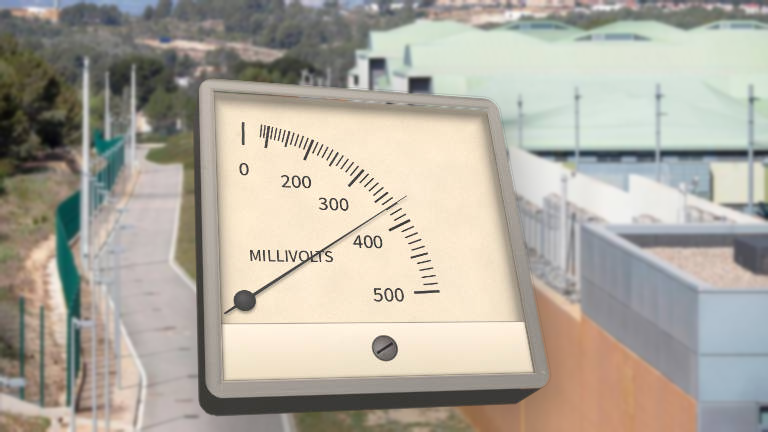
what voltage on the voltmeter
370 mV
